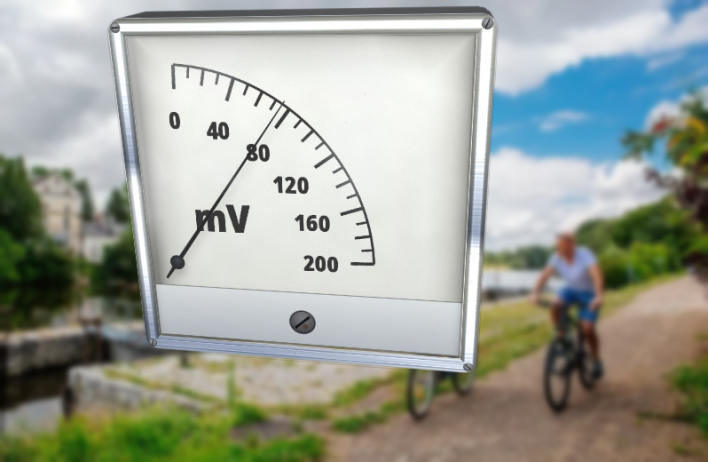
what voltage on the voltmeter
75 mV
